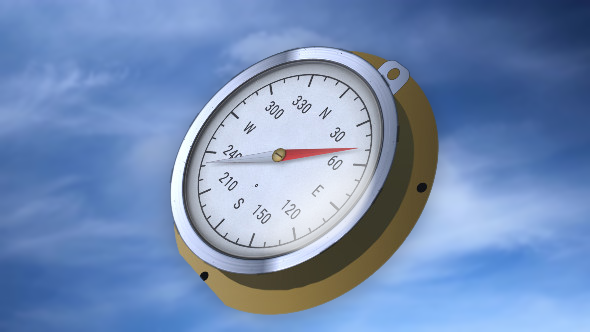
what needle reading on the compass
50 °
